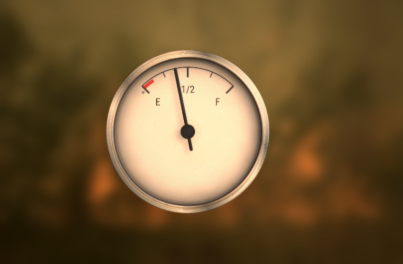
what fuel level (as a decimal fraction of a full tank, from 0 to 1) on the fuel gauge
0.375
